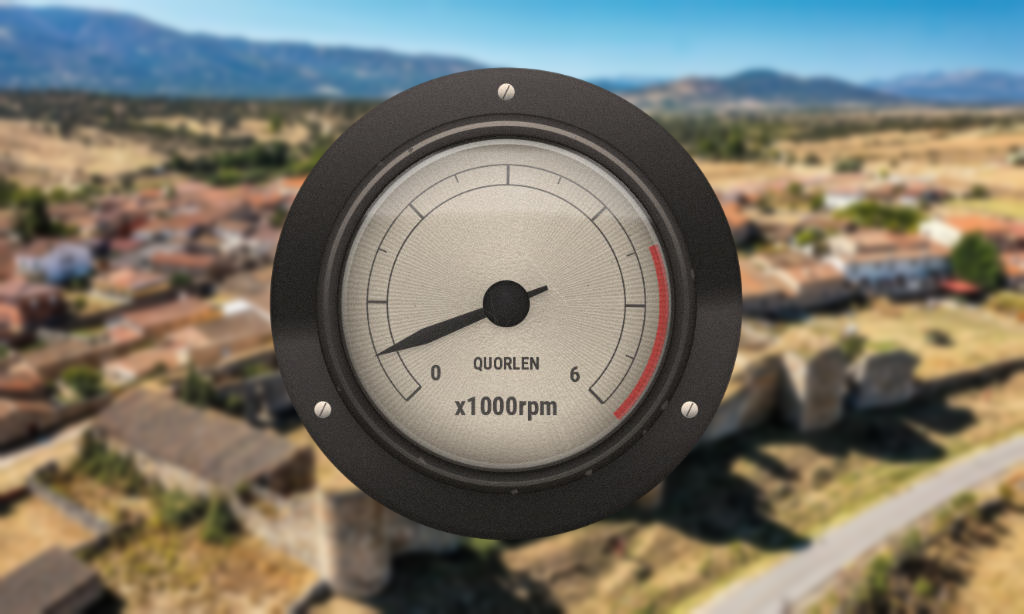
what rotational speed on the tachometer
500 rpm
